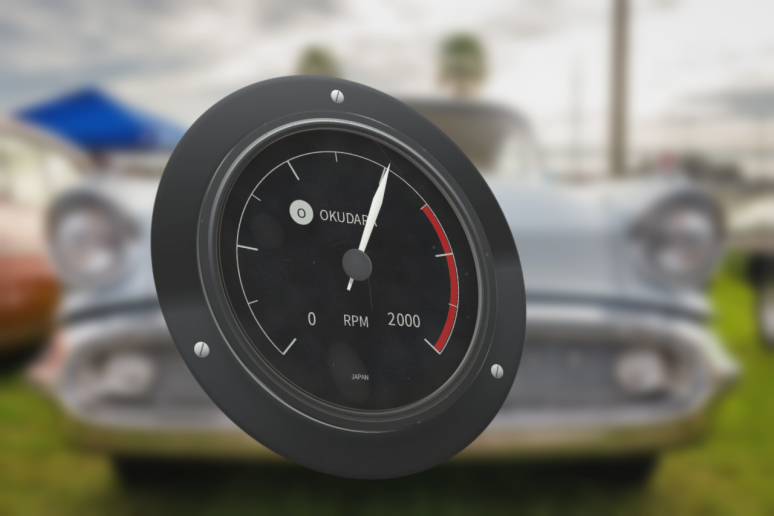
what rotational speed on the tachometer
1200 rpm
